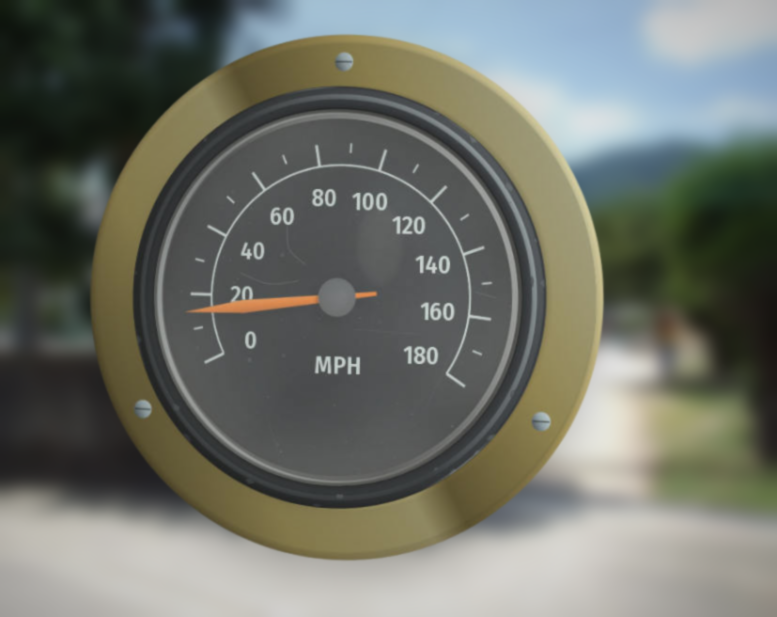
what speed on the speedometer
15 mph
